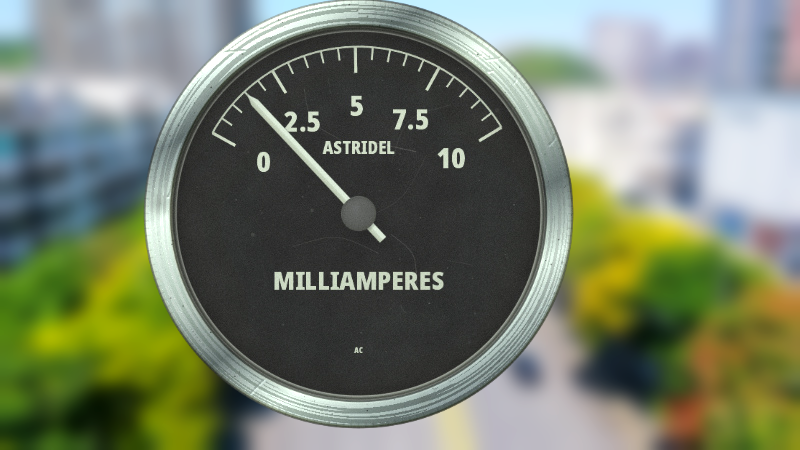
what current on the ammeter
1.5 mA
